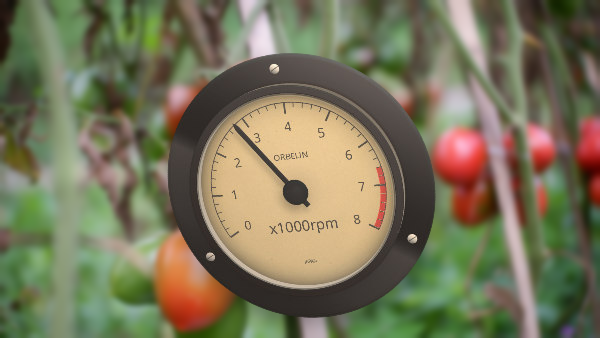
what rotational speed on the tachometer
2800 rpm
